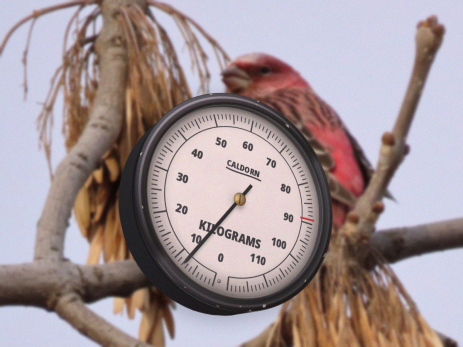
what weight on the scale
8 kg
